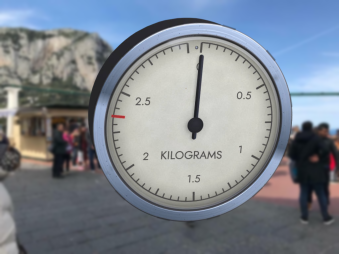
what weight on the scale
0 kg
